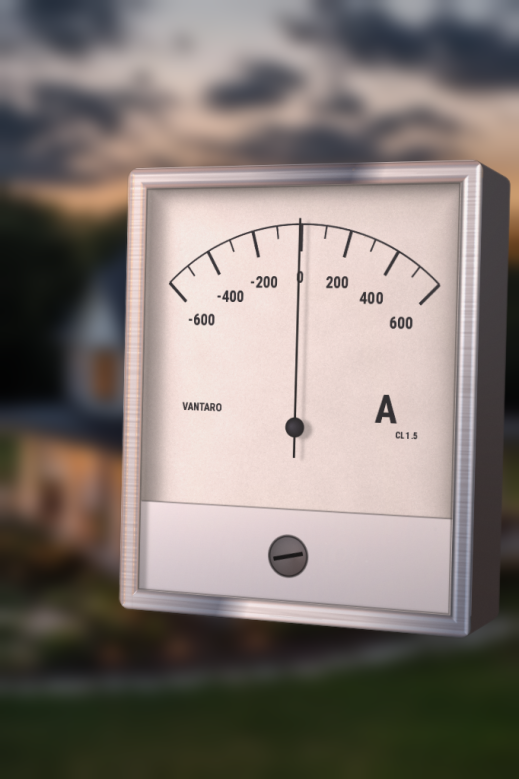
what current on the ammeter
0 A
